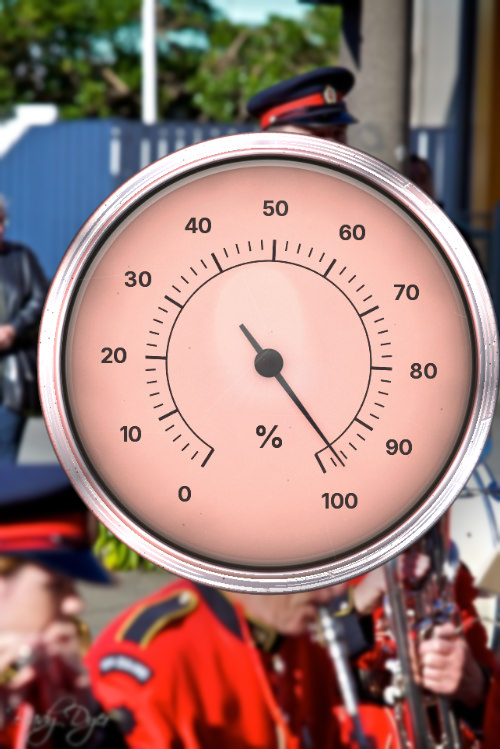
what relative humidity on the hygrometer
97 %
